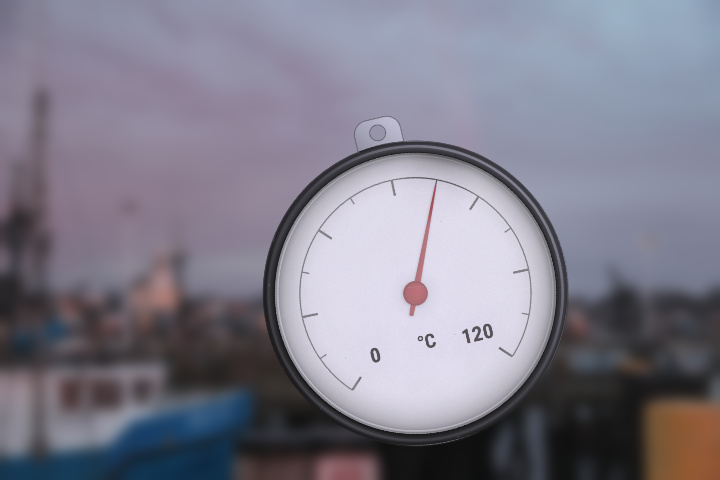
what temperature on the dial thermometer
70 °C
